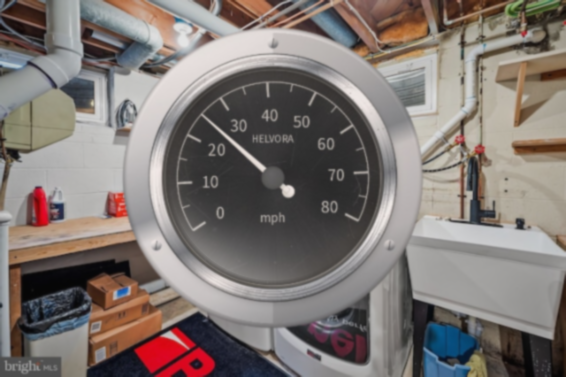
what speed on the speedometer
25 mph
